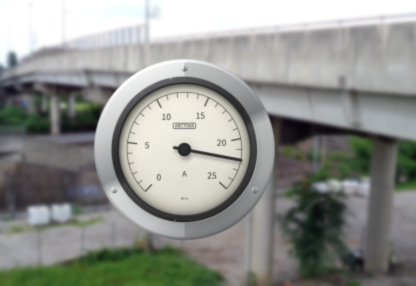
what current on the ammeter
22 A
